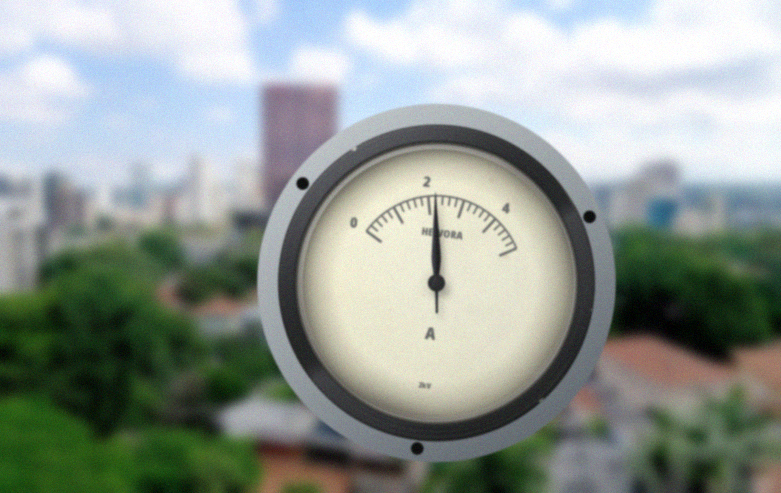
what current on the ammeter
2.2 A
